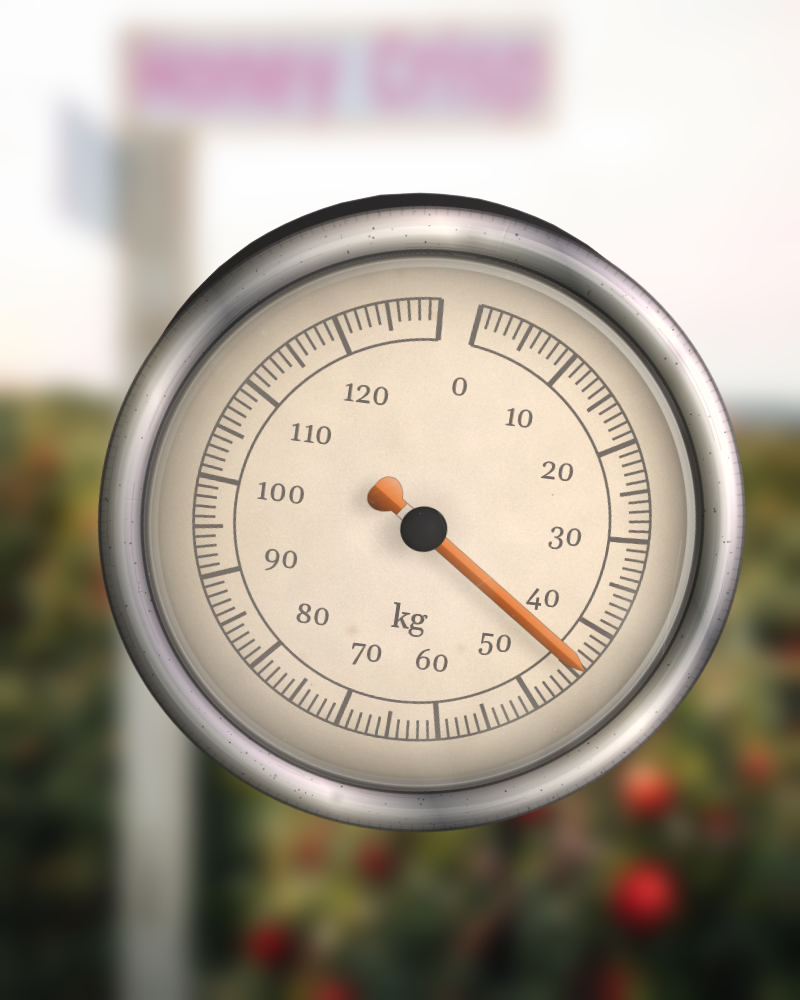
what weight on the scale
44 kg
